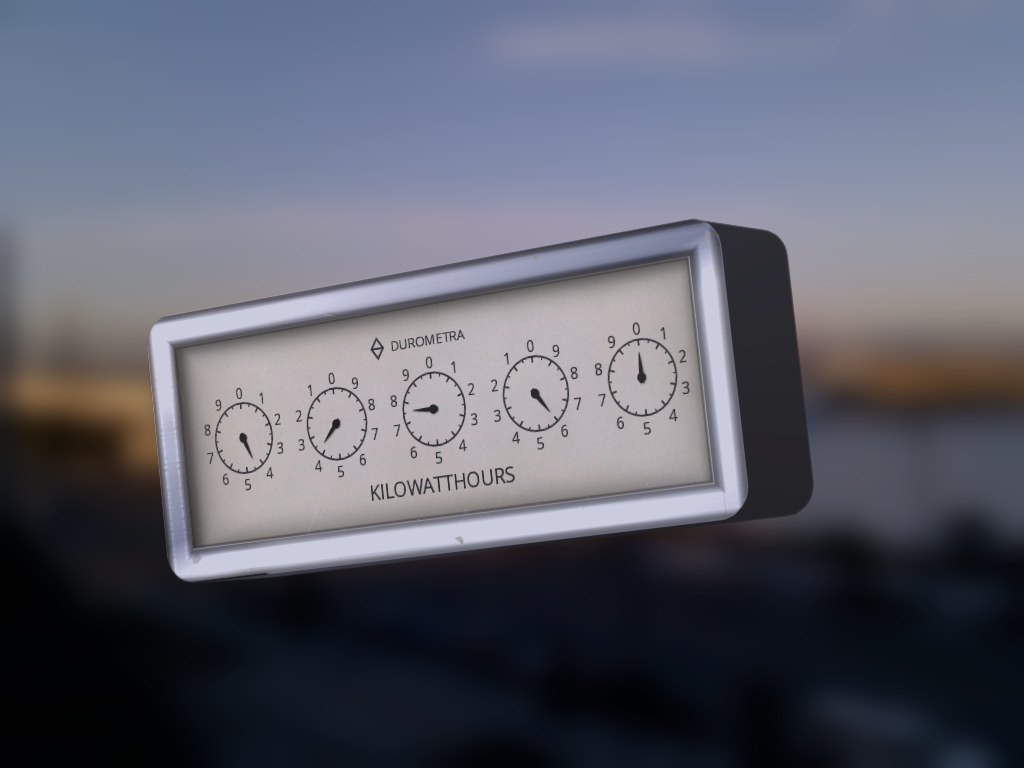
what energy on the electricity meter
43760 kWh
